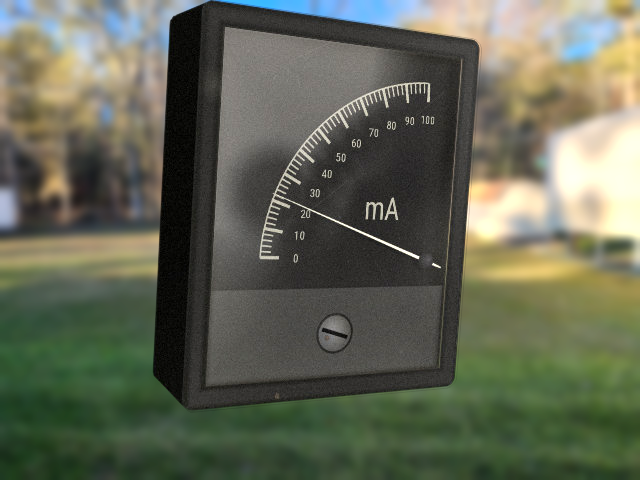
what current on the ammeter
22 mA
